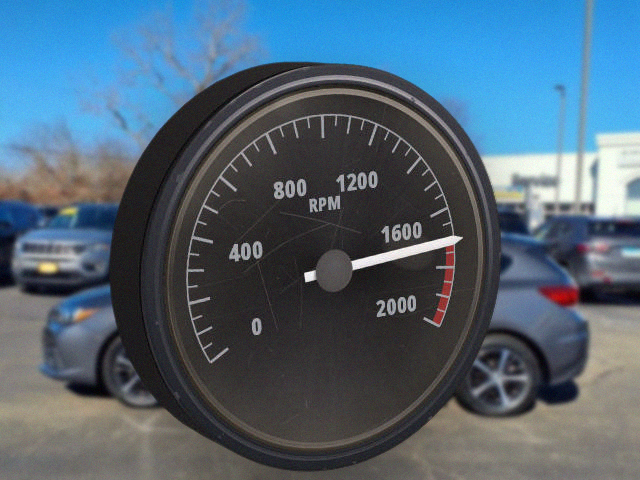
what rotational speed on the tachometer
1700 rpm
